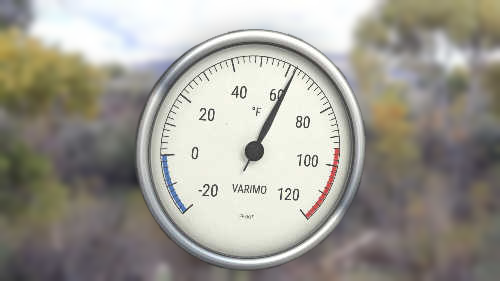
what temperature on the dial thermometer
62 °F
